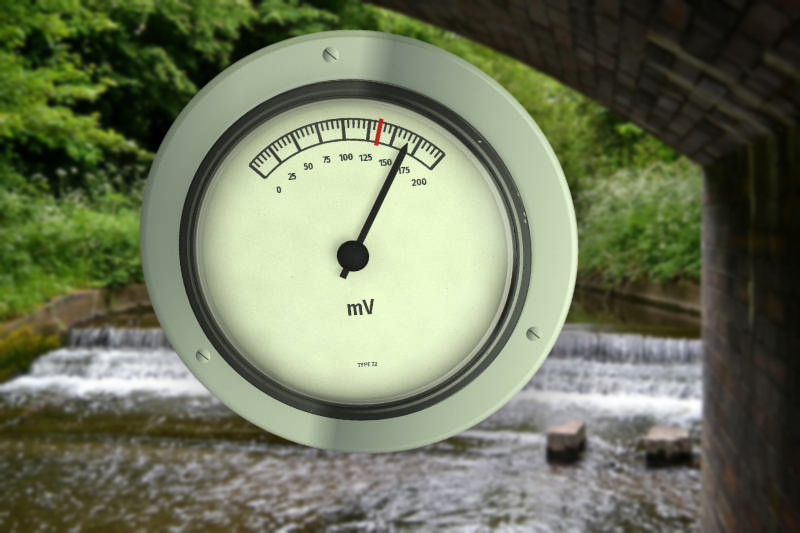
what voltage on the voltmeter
165 mV
